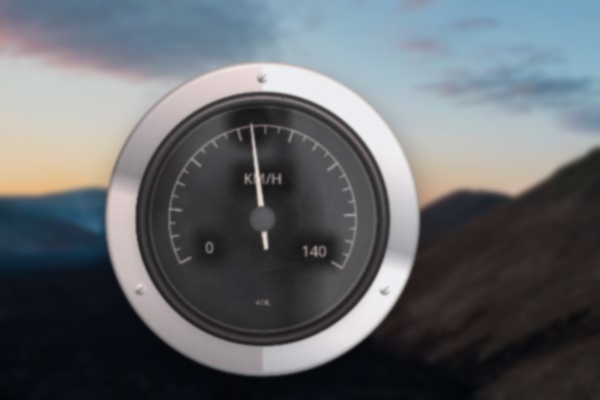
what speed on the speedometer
65 km/h
